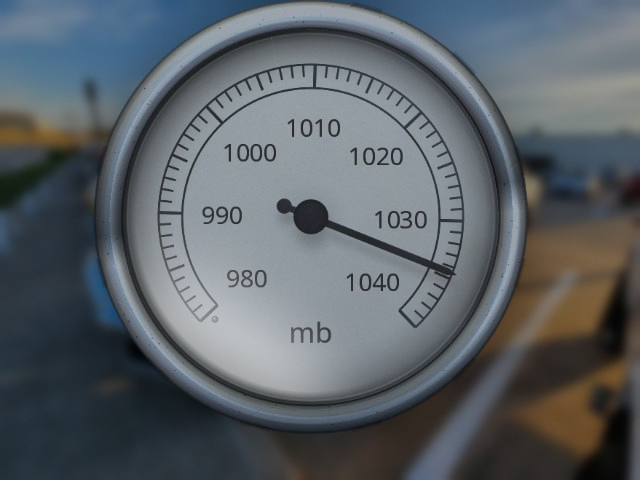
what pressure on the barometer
1034.5 mbar
